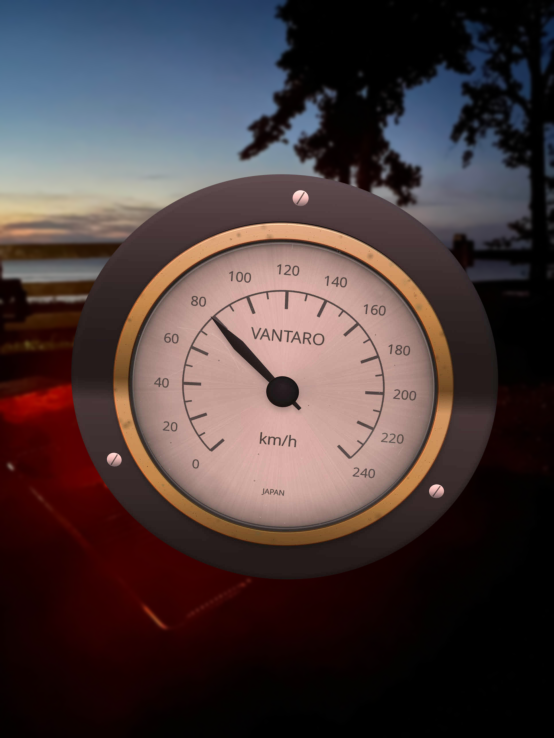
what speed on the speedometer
80 km/h
